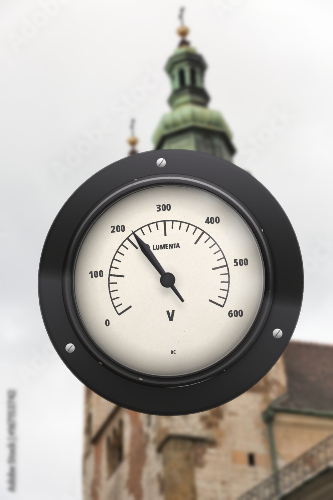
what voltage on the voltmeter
220 V
